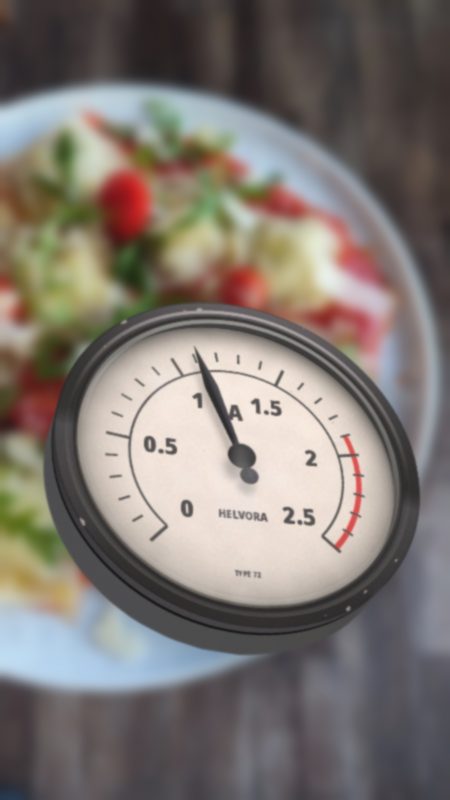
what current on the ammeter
1.1 A
